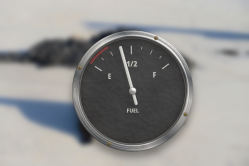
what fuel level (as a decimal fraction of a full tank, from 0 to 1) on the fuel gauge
0.375
